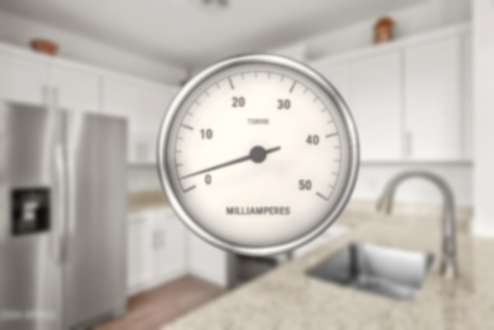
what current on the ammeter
2 mA
